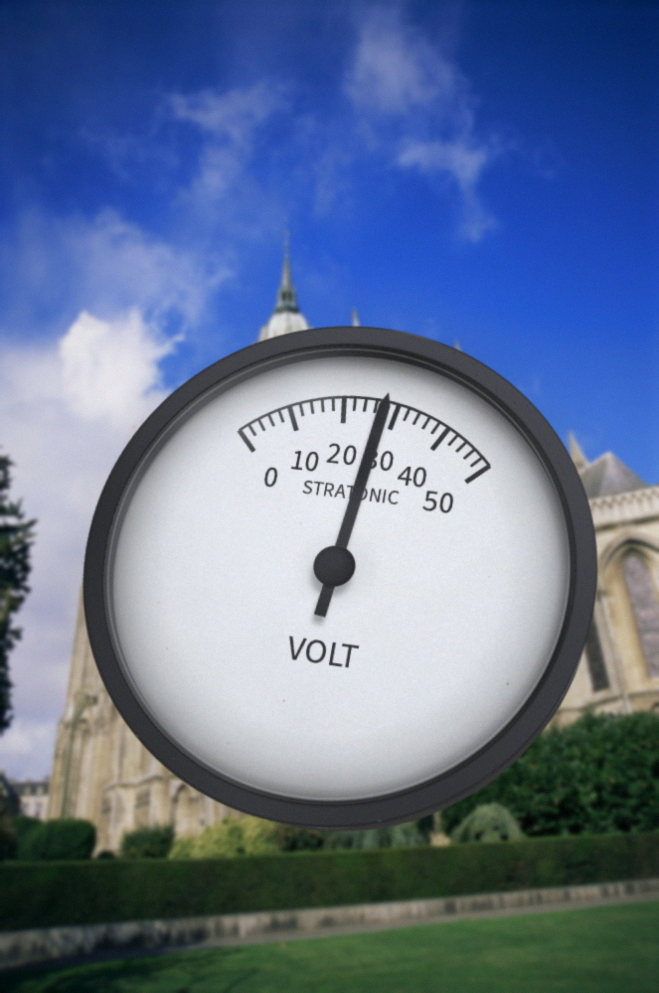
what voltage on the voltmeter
28 V
